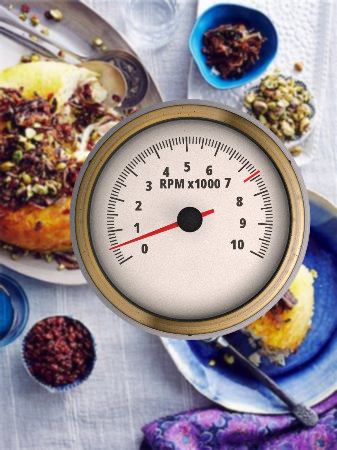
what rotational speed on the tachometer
500 rpm
